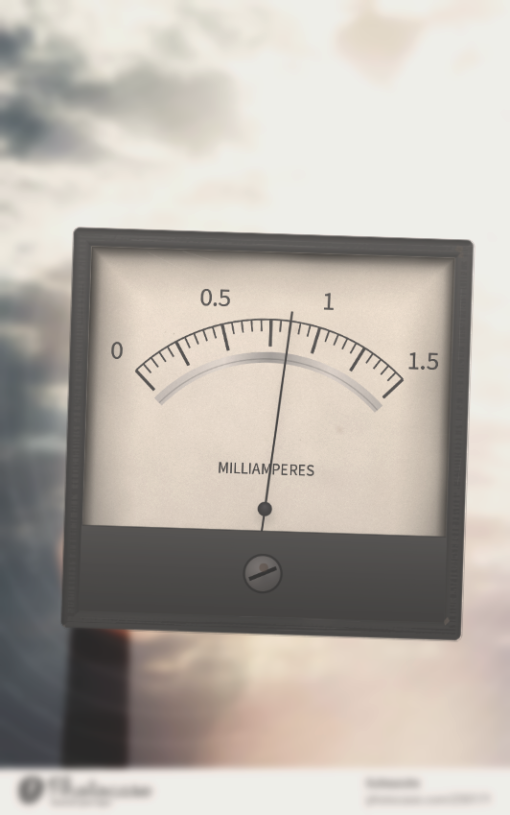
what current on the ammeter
0.85 mA
